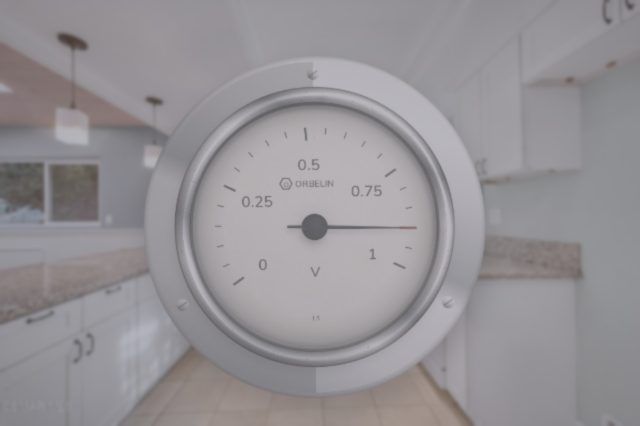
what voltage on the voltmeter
0.9 V
